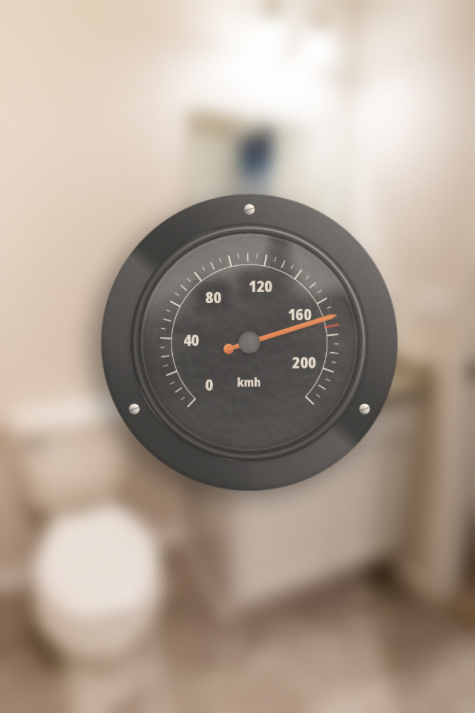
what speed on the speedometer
170 km/h
